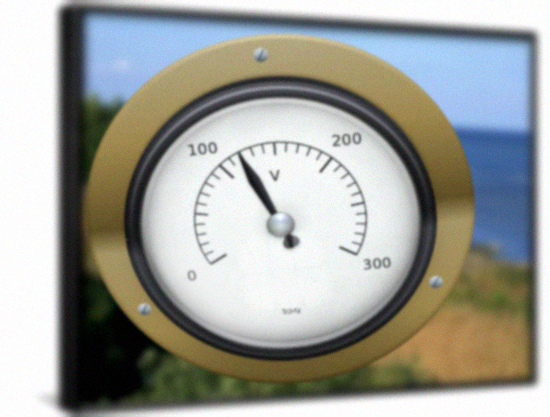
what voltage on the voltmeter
120 V
